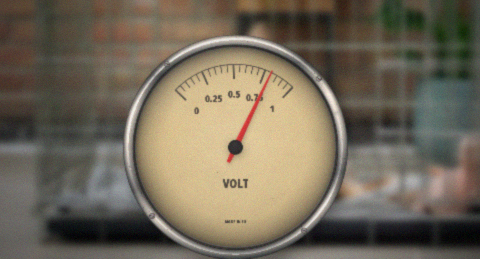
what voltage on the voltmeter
0.8 V
